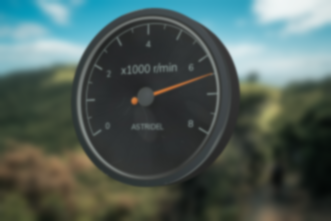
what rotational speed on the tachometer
6500 rpm
